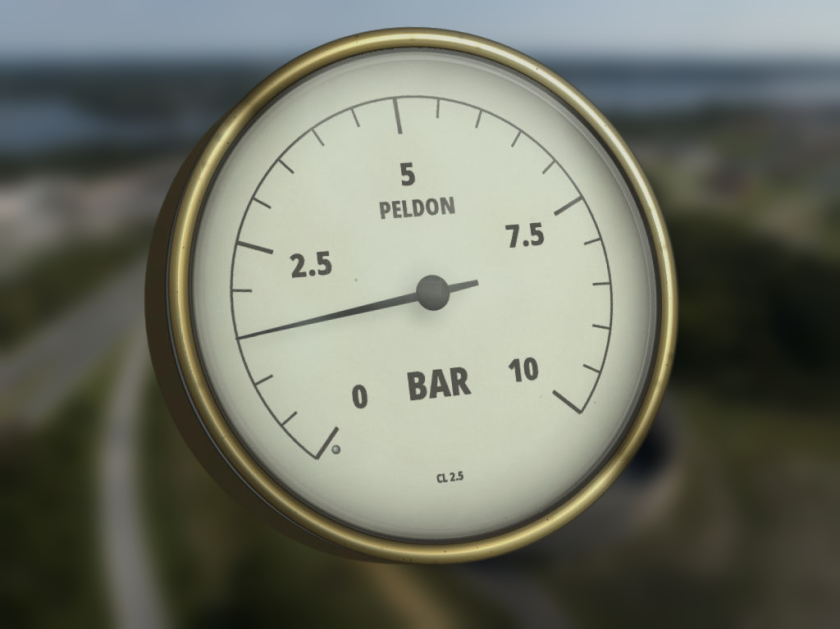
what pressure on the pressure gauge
1.5 bar
